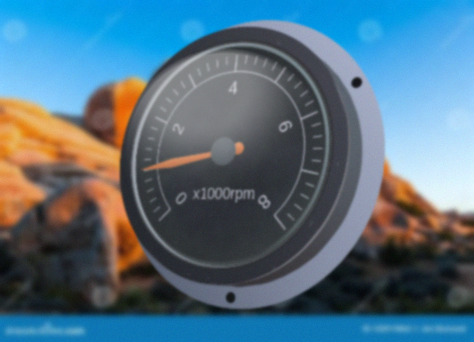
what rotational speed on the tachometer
1000 rpm
